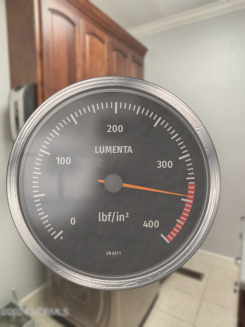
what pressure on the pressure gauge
345 psi
